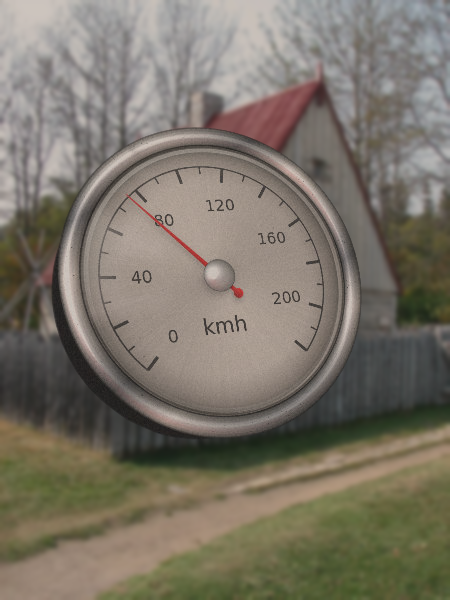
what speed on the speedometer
75 km/h
